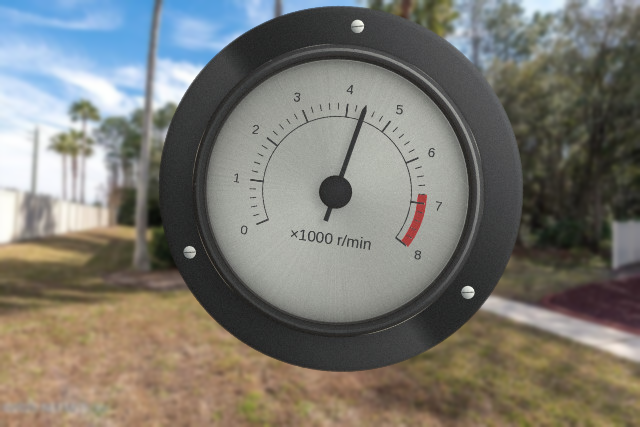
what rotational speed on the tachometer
4400 rpm
